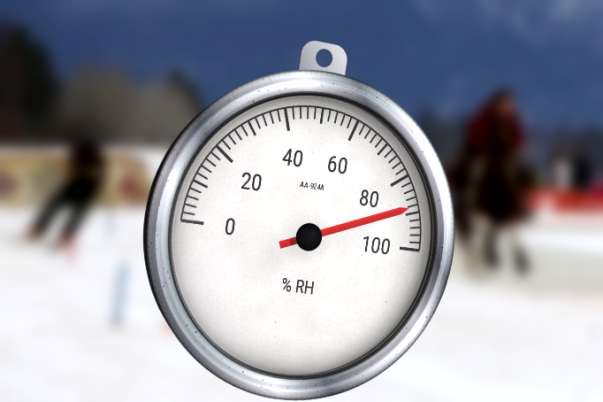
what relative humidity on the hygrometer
88 %
